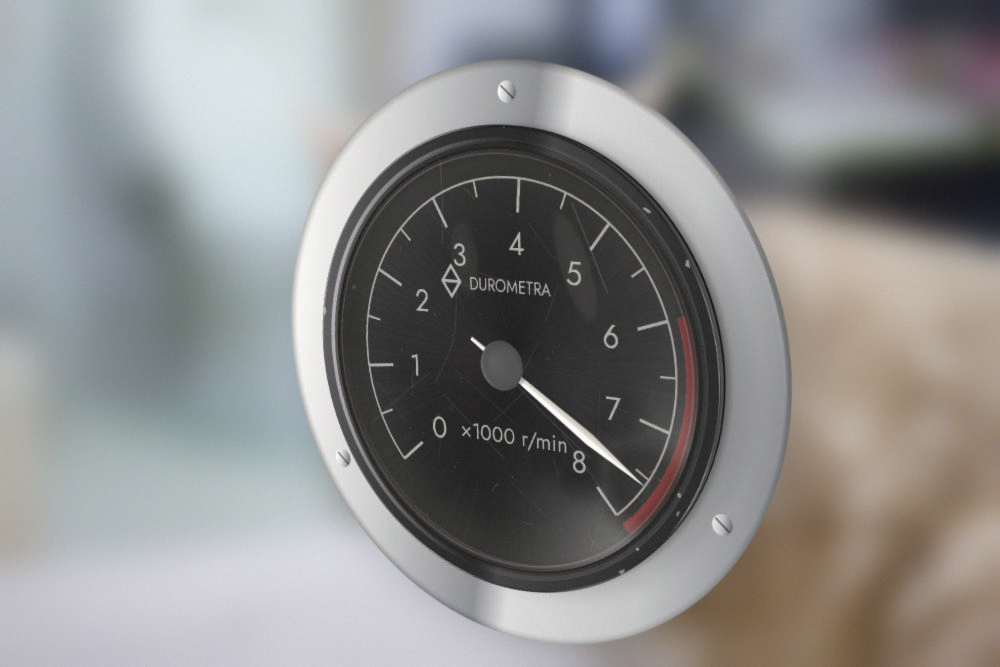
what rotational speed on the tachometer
7500 rpm
